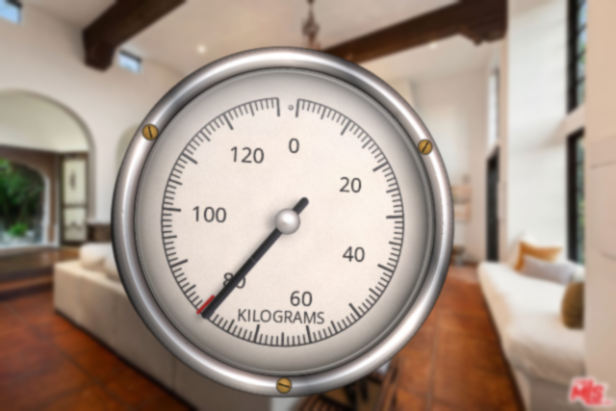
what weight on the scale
80 kg
